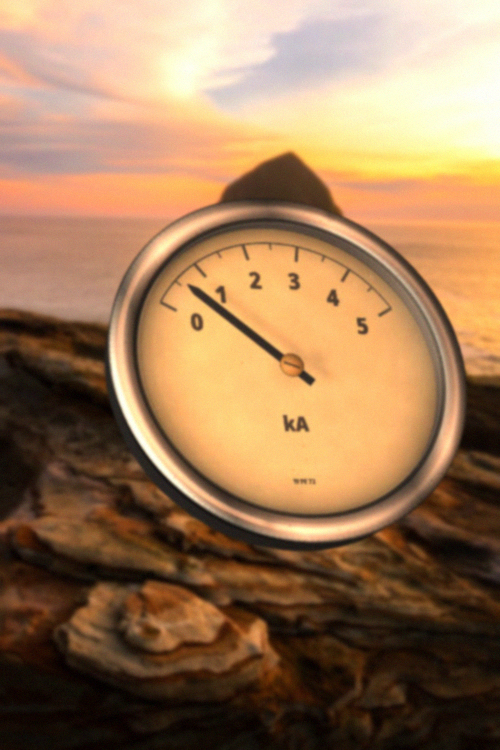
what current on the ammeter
0.5 kA
